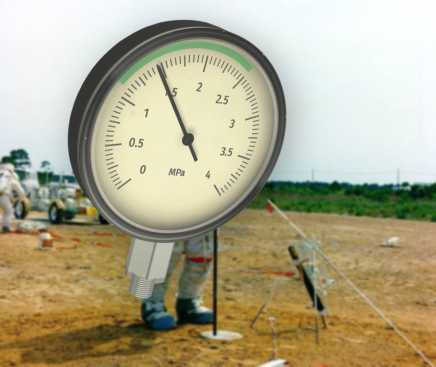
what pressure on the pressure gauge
1.45 MPa
